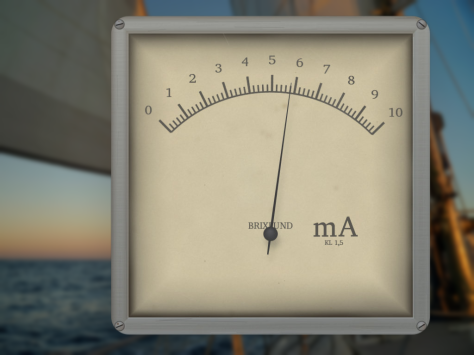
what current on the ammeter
5.8 mA
